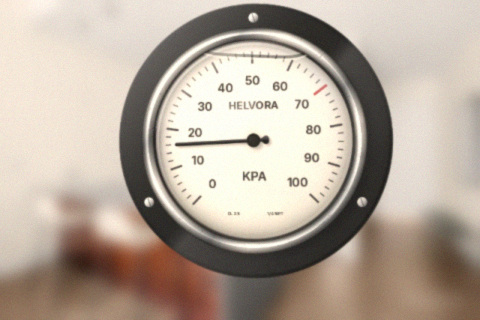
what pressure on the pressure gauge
16 kPa
